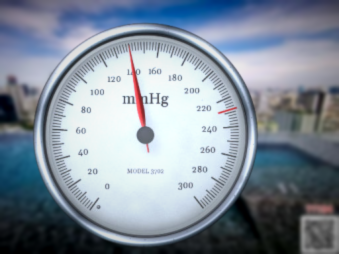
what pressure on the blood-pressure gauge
140 mmHg
